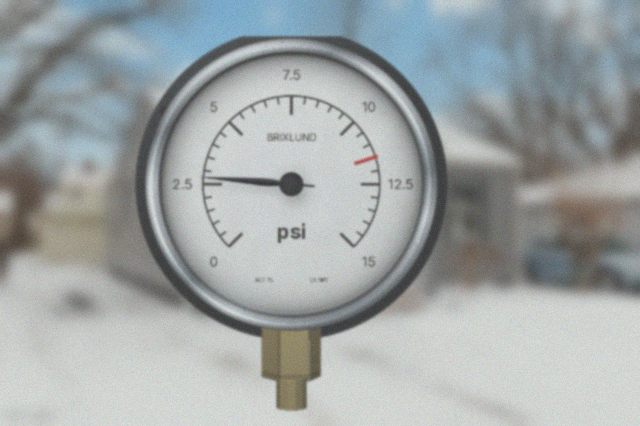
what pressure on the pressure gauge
2.75 psi
